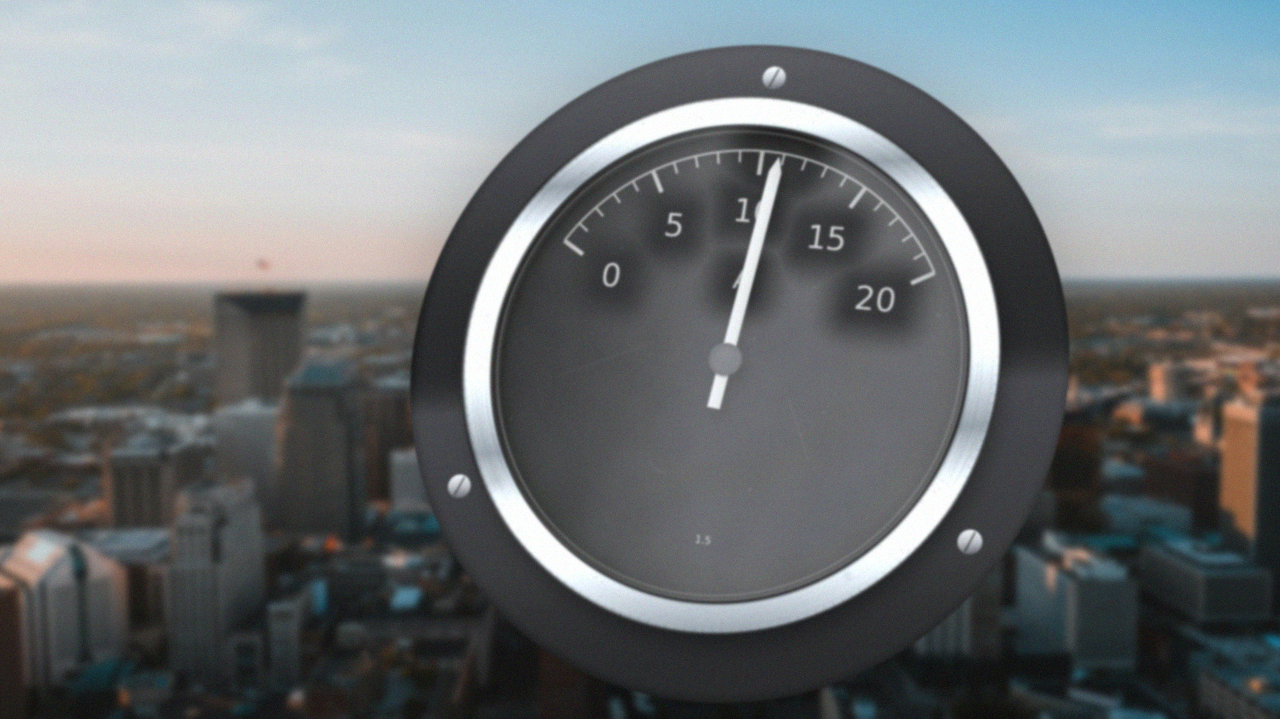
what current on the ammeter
11 A
